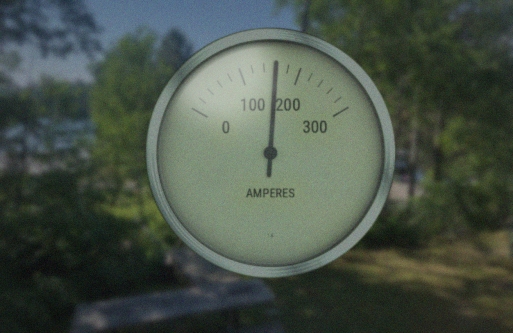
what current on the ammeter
160 A
